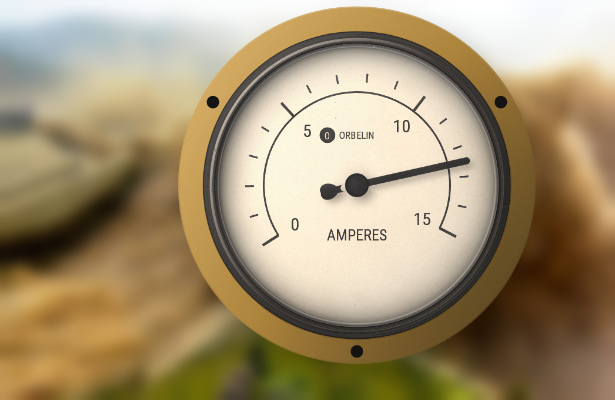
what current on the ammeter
12.5 A
